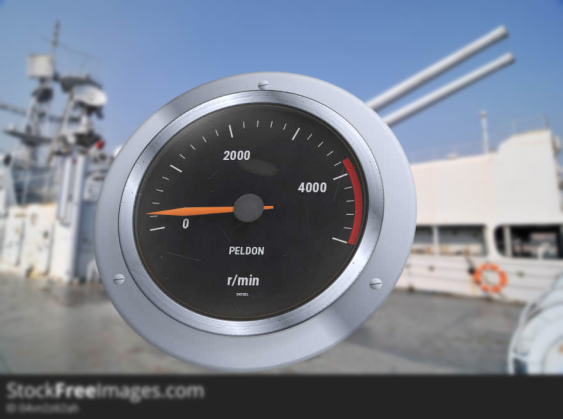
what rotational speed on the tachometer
200 rpm
